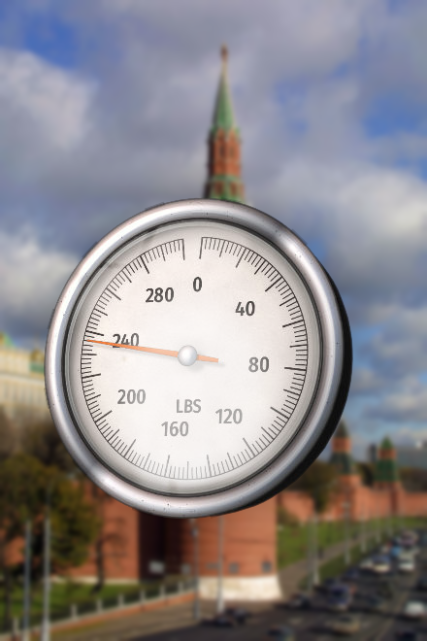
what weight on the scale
236 lb
